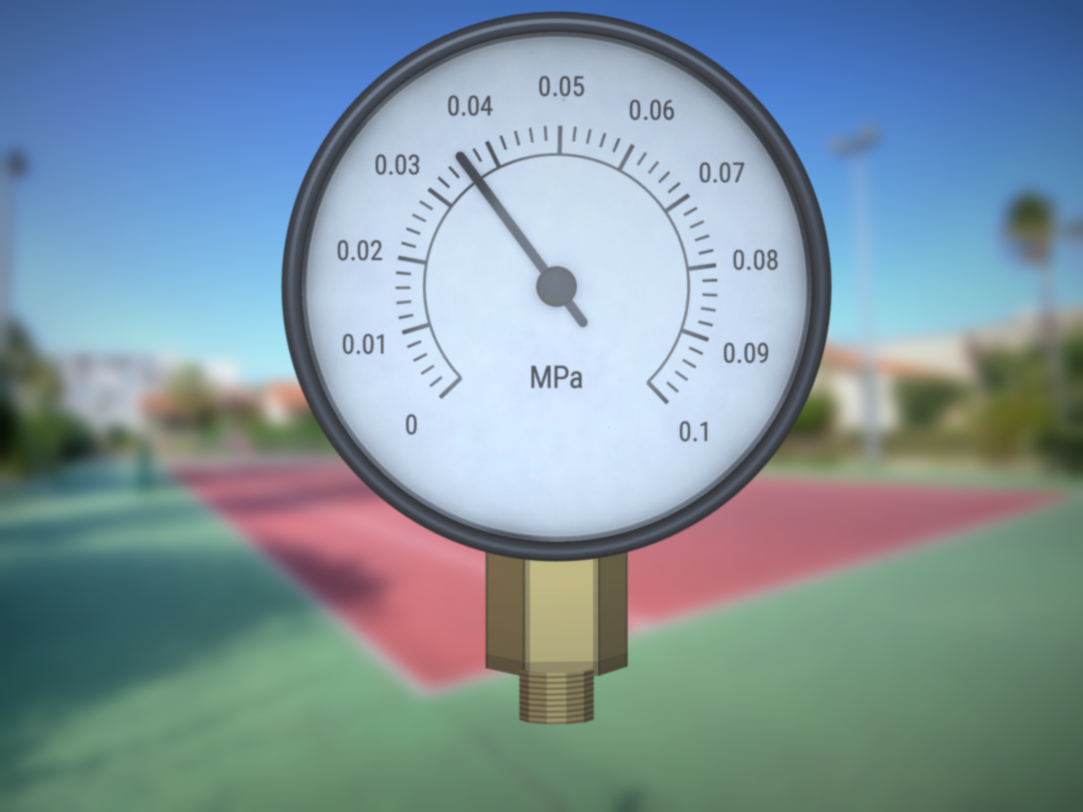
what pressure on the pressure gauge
0.036 MPa
